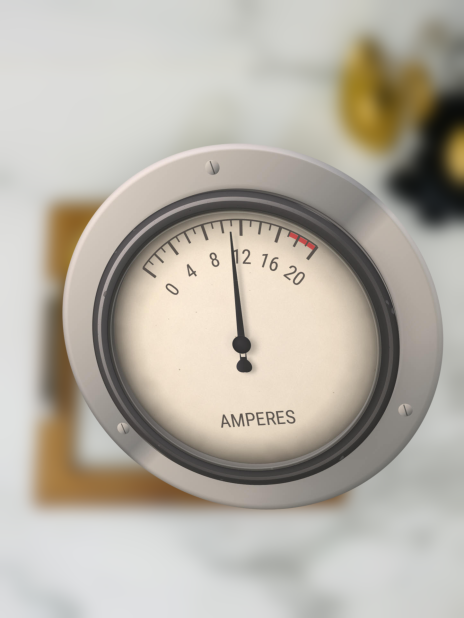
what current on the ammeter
11 A
